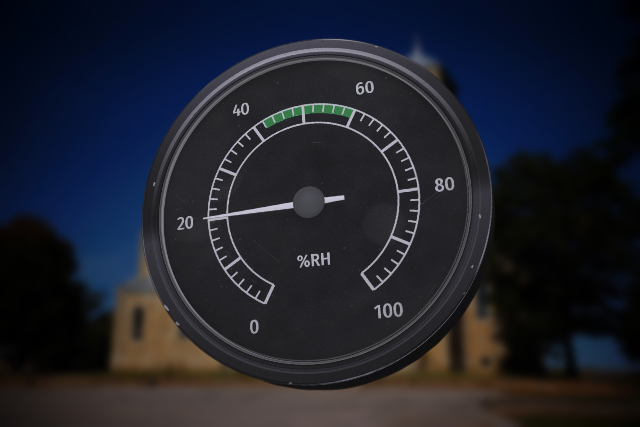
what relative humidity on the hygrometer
20 %
